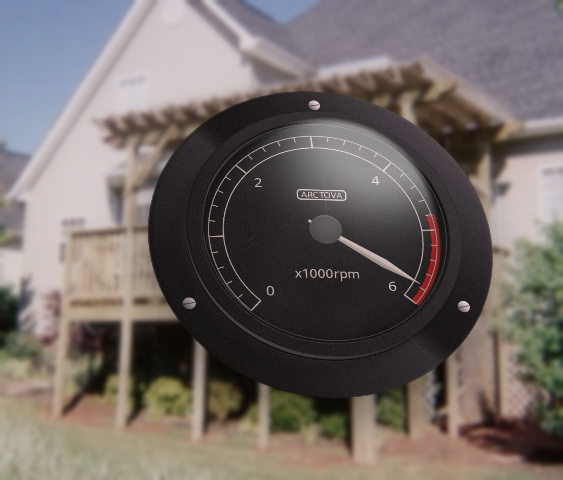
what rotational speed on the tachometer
5800 rpm
